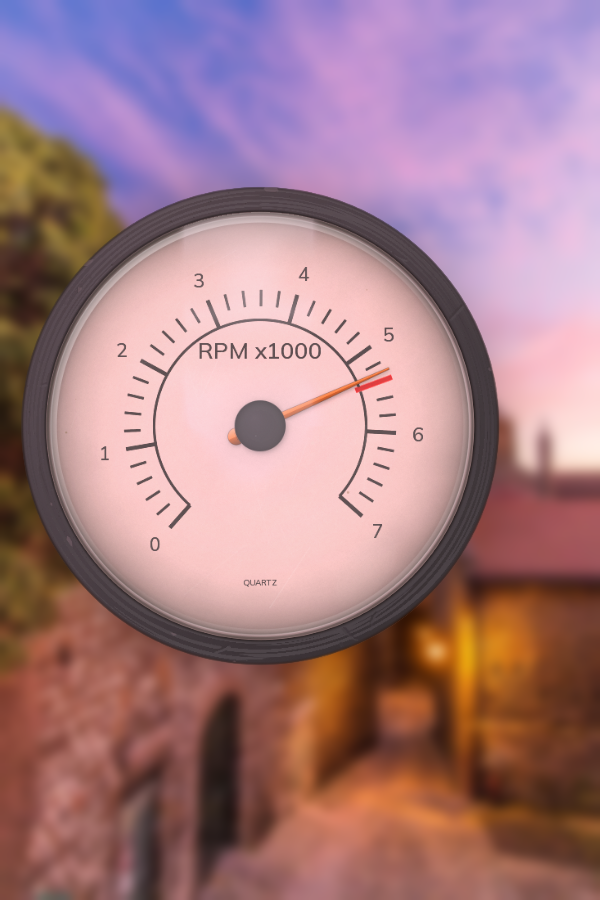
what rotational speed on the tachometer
5300 rpm
